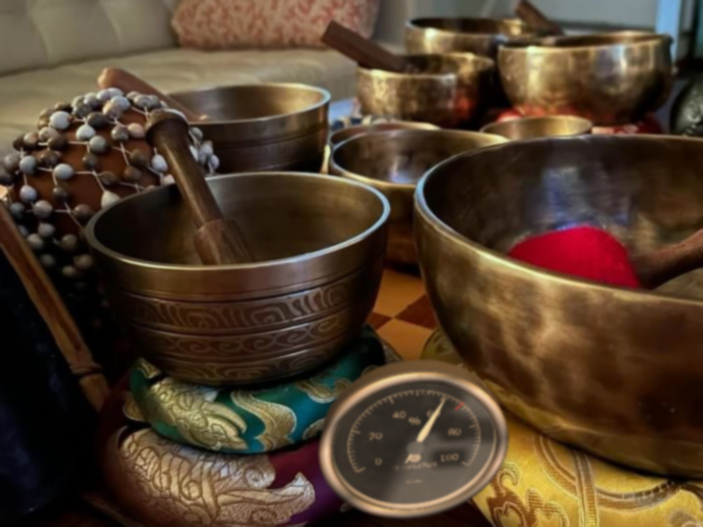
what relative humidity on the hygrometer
60 %
